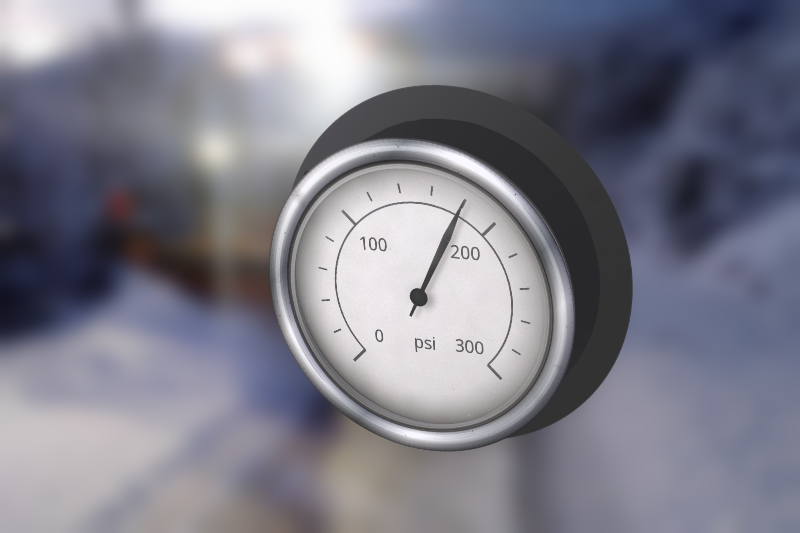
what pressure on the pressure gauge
180 psi
